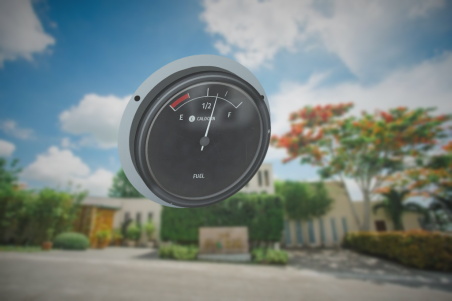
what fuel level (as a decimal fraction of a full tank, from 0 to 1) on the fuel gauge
0.625
